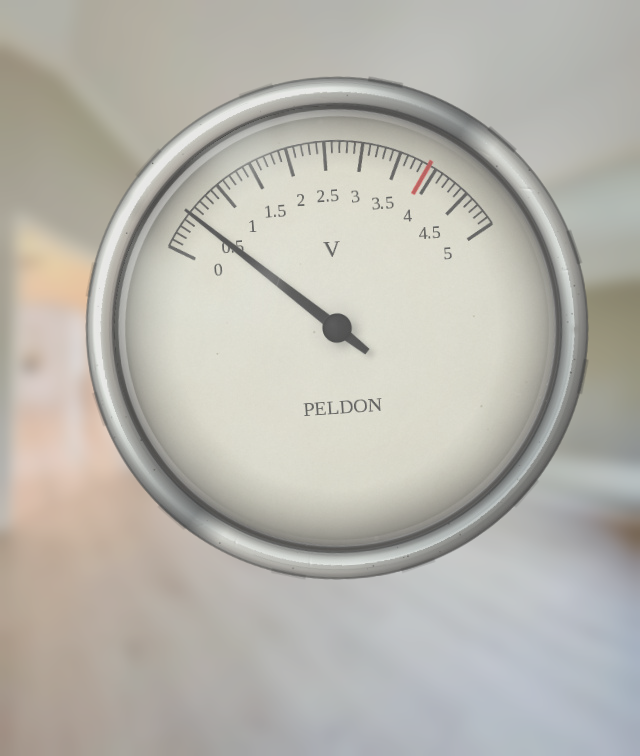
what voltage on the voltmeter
0.5 V
